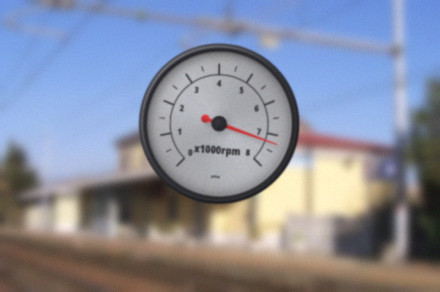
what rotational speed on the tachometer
7250 rpm
